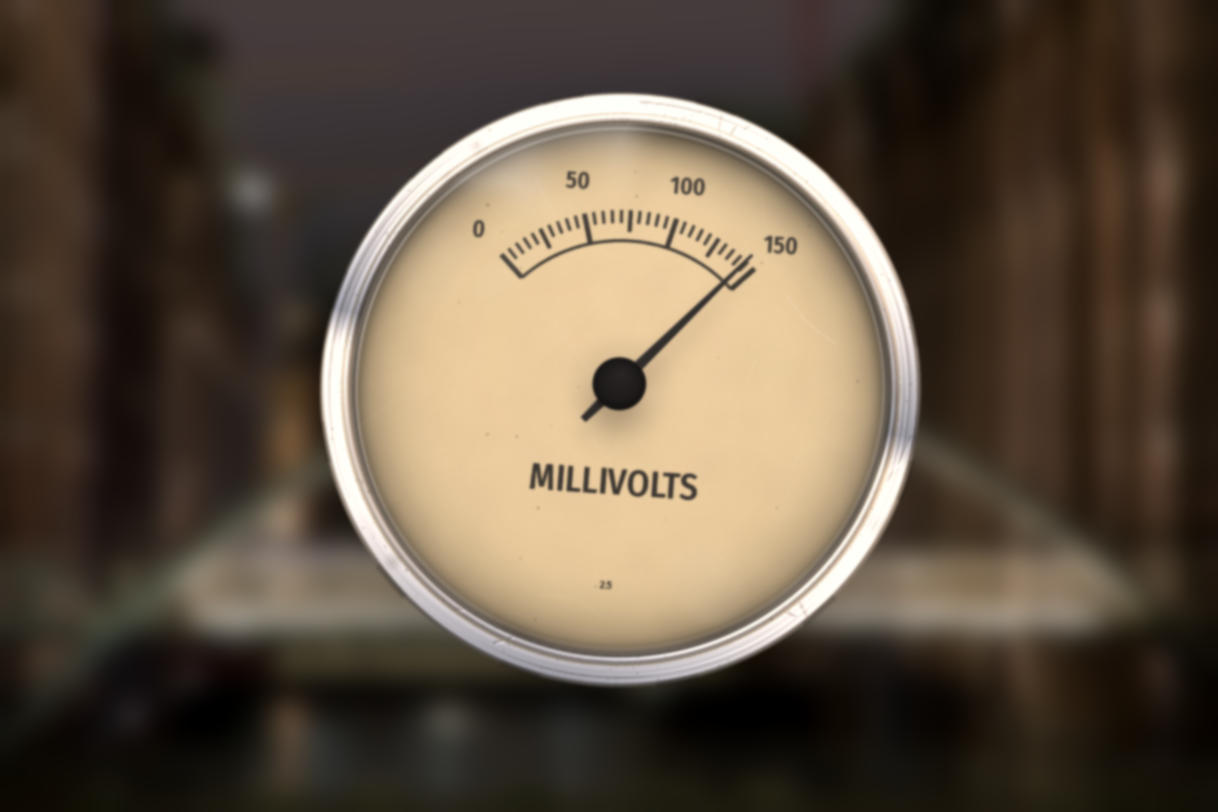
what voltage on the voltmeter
145 mV
